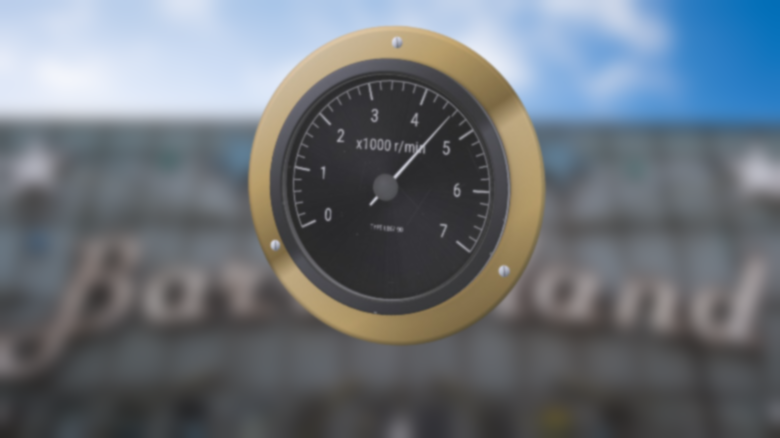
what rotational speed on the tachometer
4600 rpm
